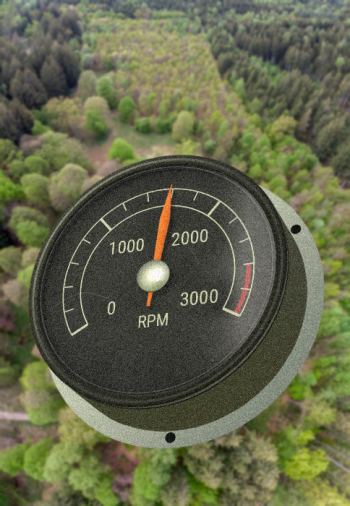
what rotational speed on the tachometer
1600 rpm
